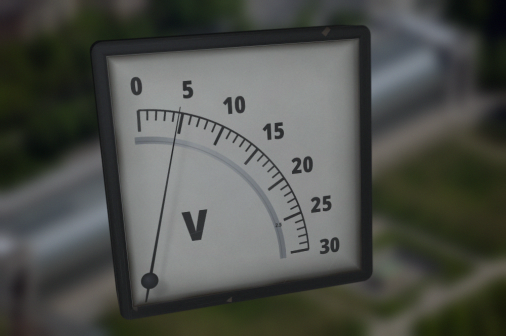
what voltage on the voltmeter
4.5 V
